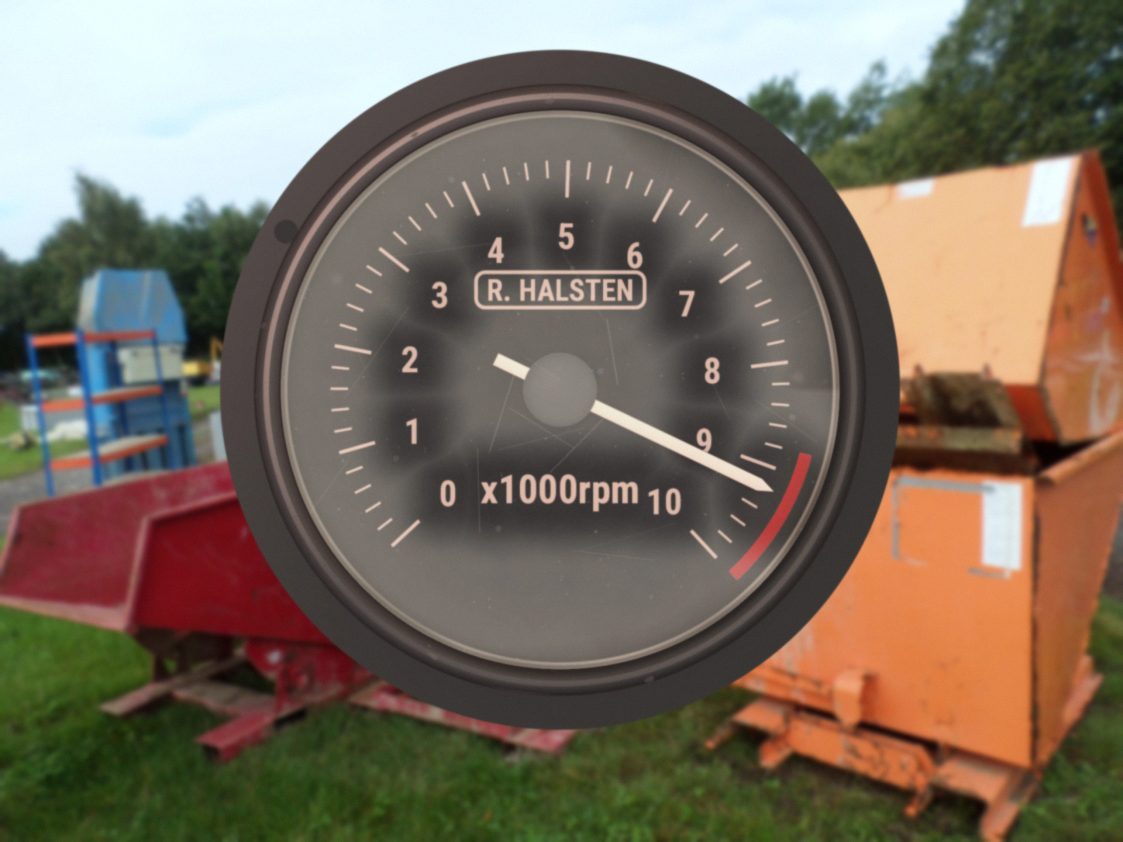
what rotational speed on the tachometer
9200 rpm
